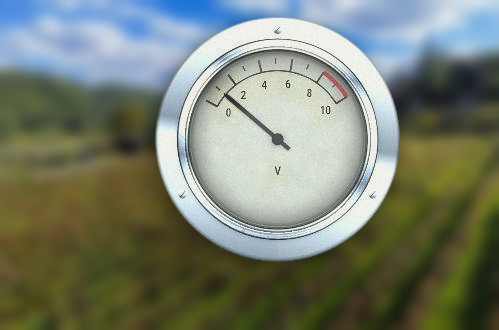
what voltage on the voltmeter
1 V
